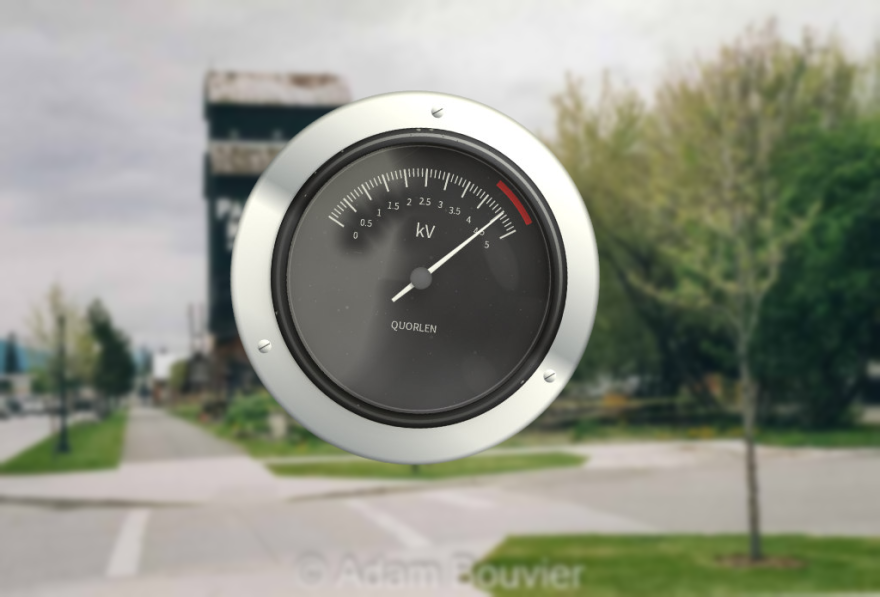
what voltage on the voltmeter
4.5 kV
